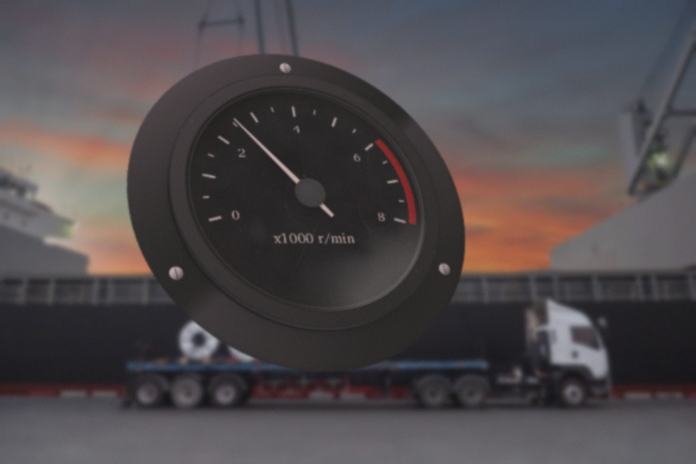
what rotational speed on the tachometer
2500 rpm
